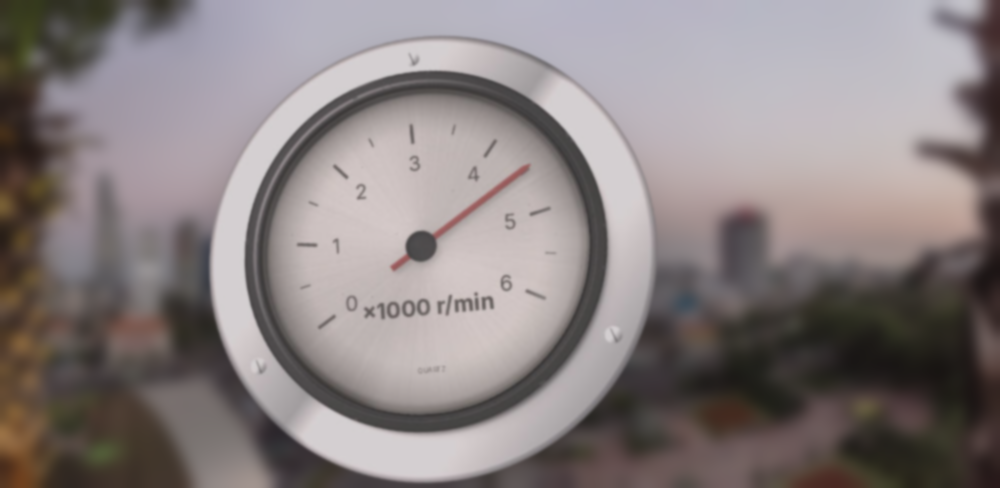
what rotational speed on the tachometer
4500 rpm
